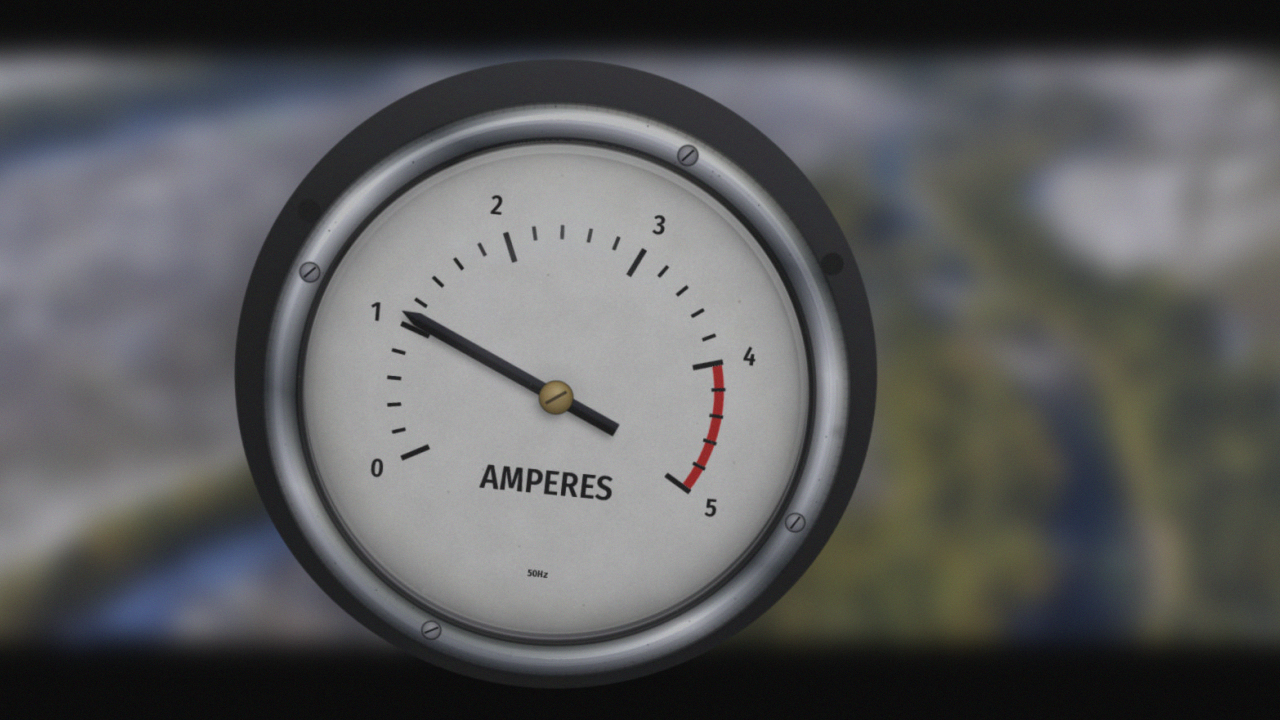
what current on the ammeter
1.1 A
